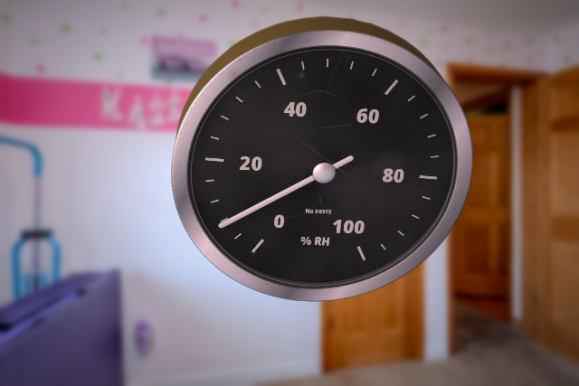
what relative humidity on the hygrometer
8 %
